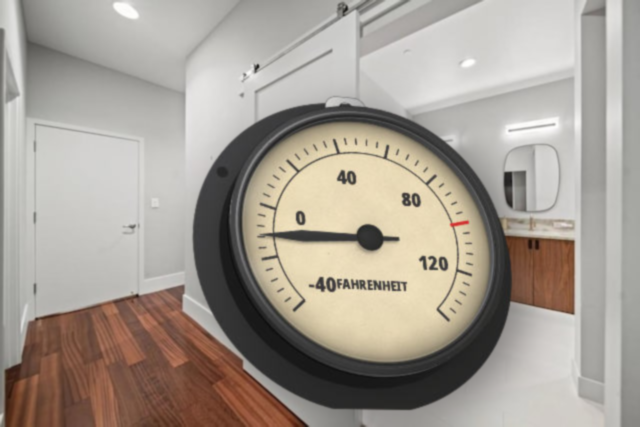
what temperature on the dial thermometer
-12 °F
